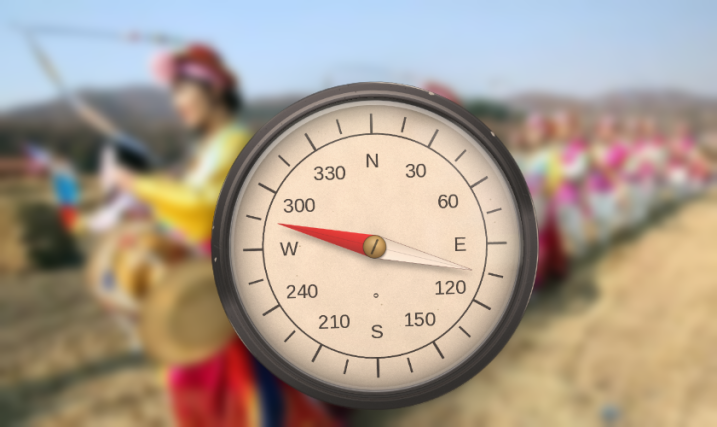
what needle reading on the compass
285 °
